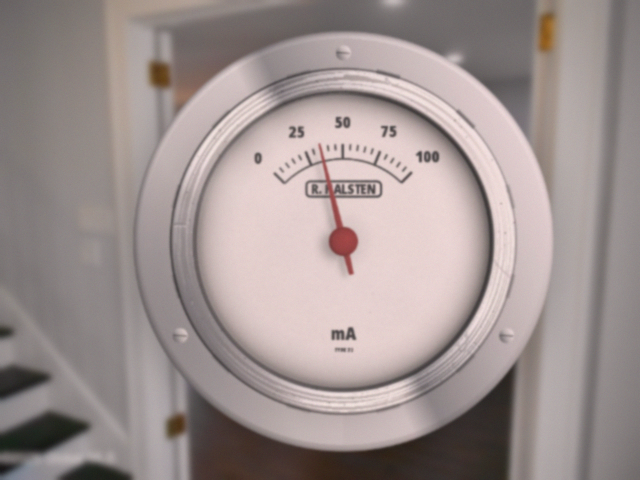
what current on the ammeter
35 mA
